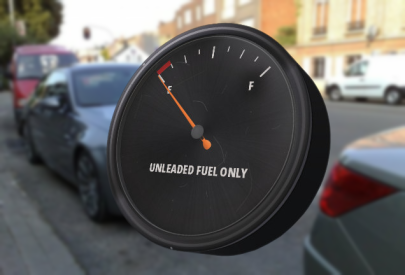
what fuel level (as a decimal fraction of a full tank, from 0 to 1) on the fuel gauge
0
